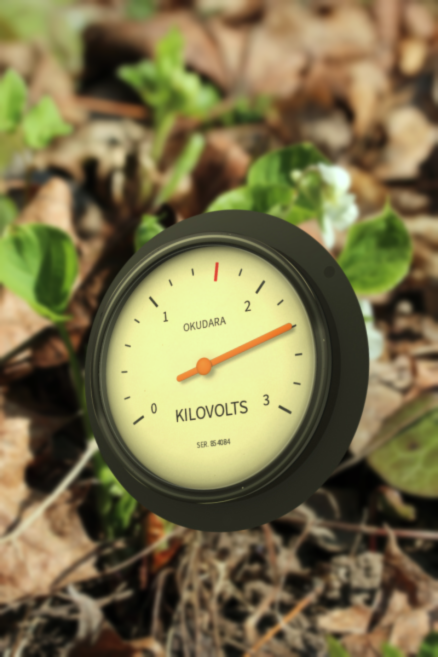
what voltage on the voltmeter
2.4 kV
